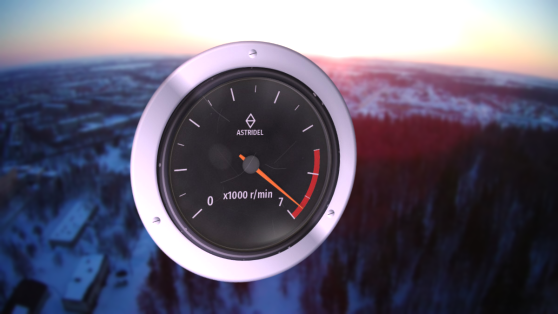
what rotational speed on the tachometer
6750 rpm
